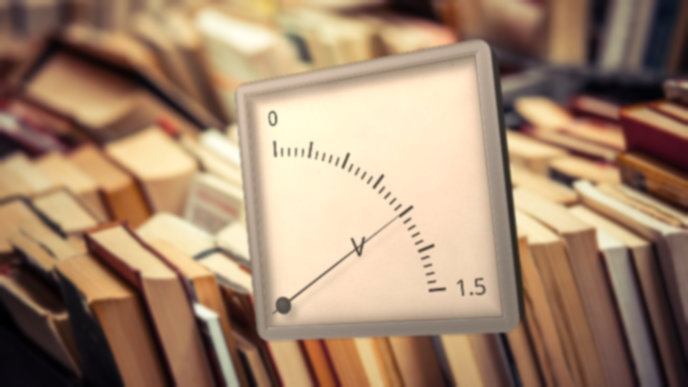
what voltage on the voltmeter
1 V
